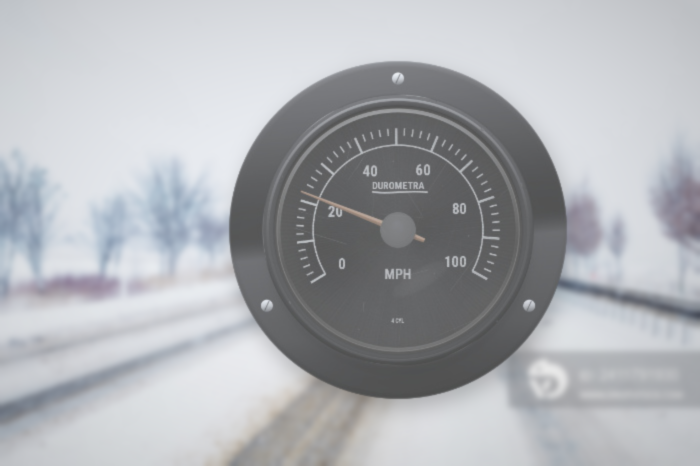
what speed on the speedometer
22 mph
